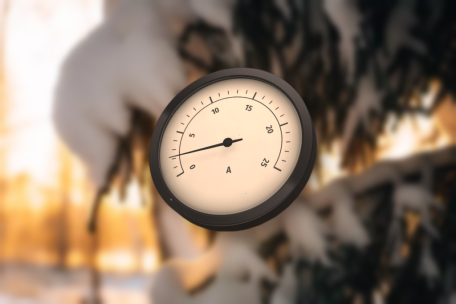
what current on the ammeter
2 A
